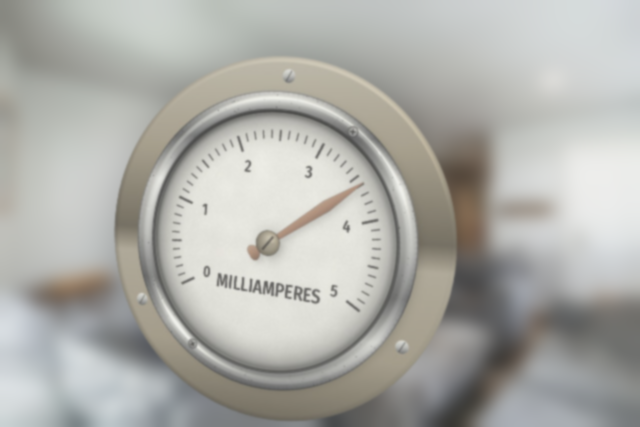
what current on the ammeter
3.6 mA
